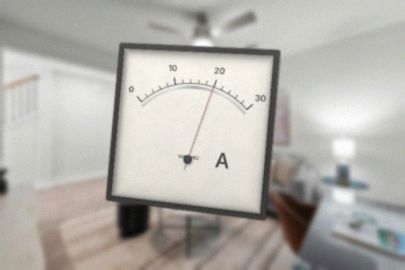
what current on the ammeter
20 A
